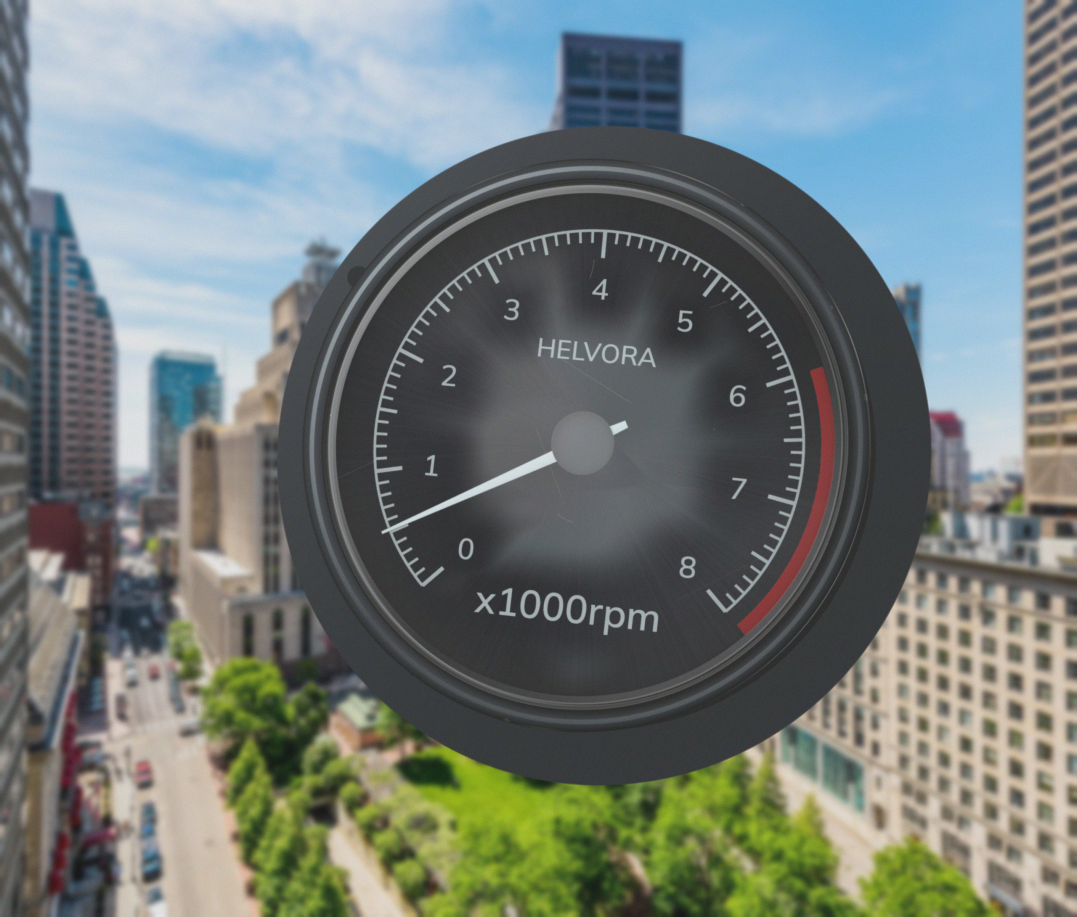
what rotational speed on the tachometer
500 rpm
